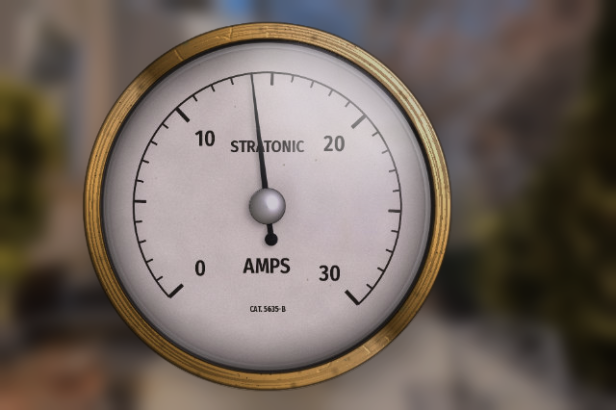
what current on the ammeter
14 A
